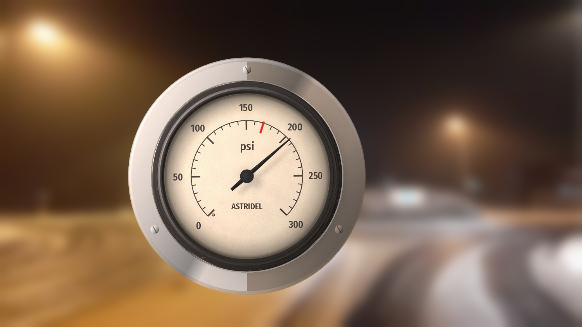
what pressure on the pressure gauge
205 psi
